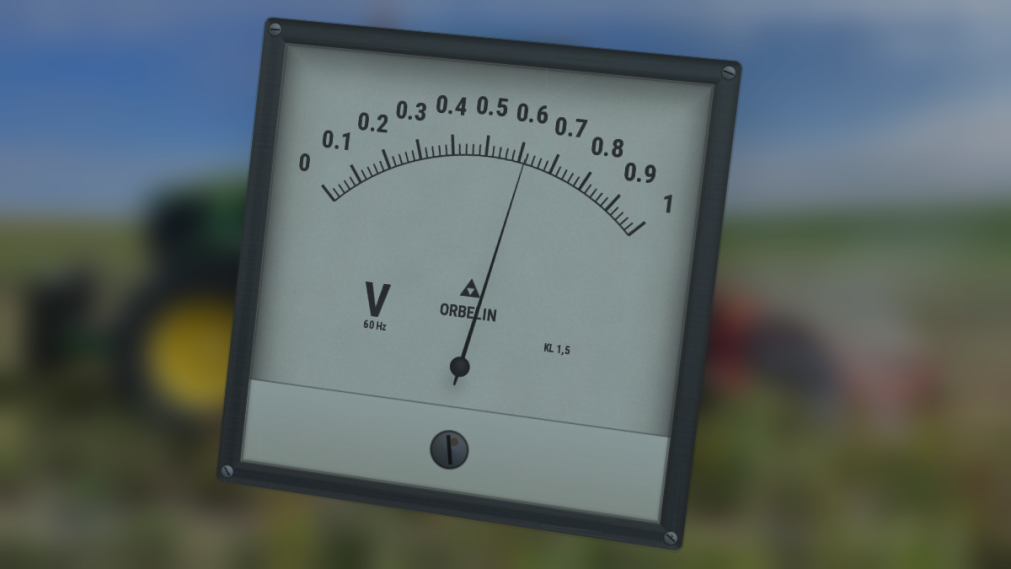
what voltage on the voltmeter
0.62 V
